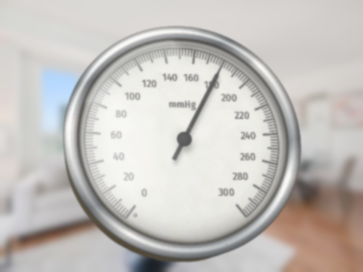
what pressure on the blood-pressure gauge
180 mmHg
